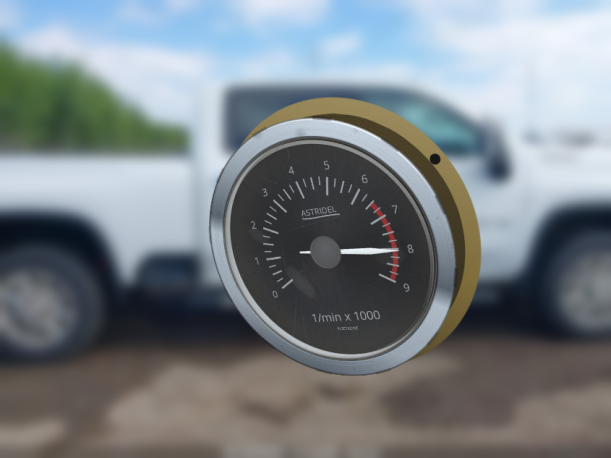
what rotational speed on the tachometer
8000 rpm
